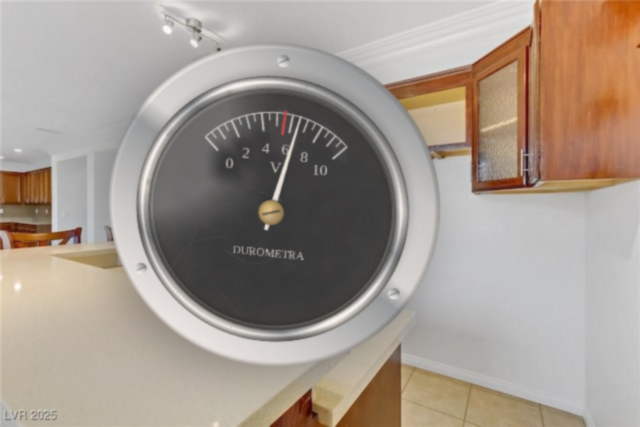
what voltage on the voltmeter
6.5 V
